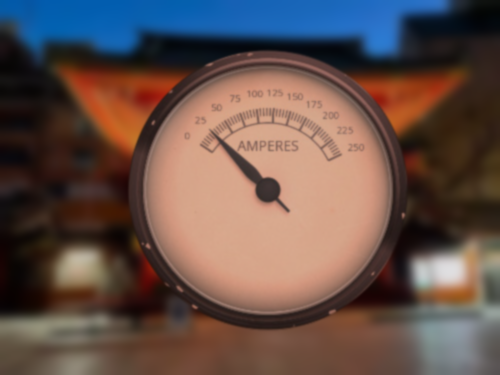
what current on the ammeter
25 A
